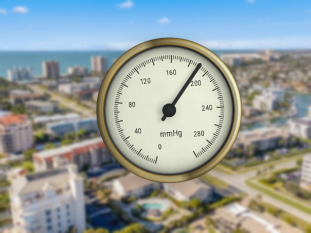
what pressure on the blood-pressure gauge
190 mmHg
